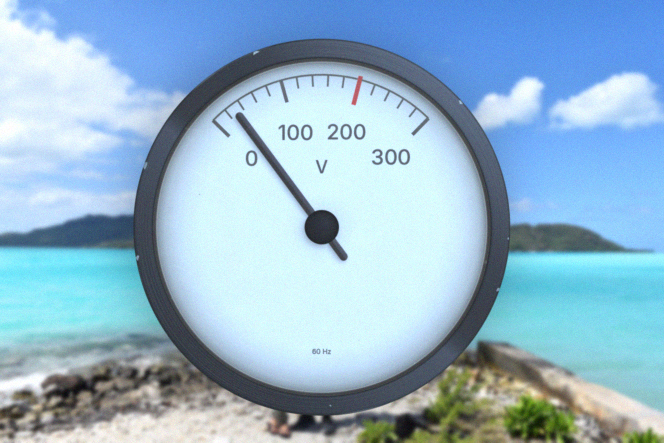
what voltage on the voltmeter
30 V
